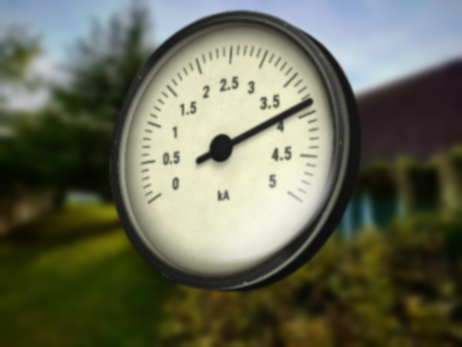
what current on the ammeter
3.9 kA
